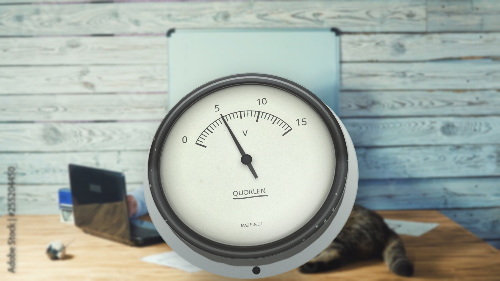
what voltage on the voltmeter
5 V
